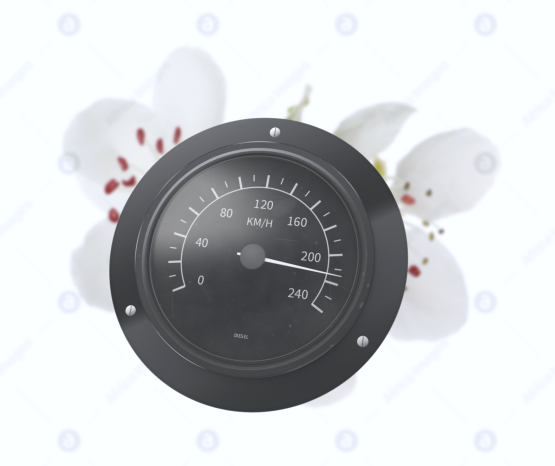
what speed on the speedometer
215 km/h
